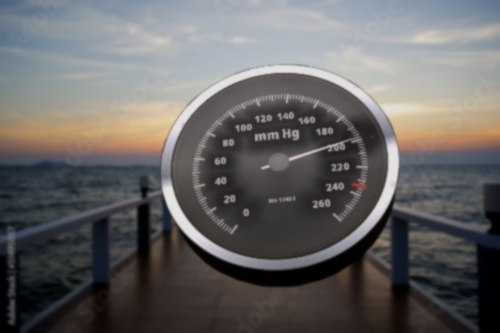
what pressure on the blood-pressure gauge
200 mmHg
